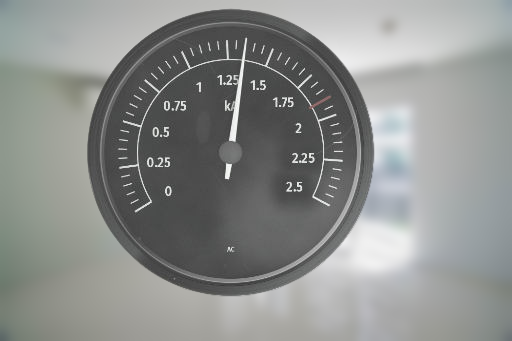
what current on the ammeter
1.35 kA
